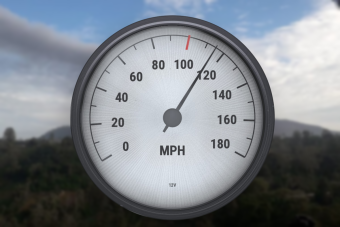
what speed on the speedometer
115 mph
